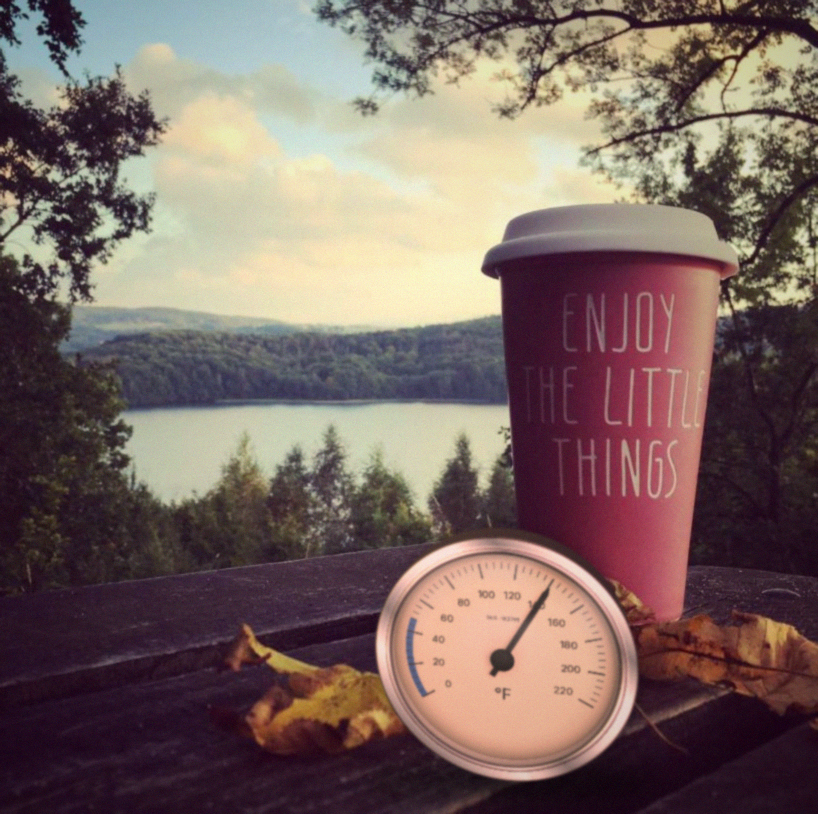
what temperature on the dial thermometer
140 °F
